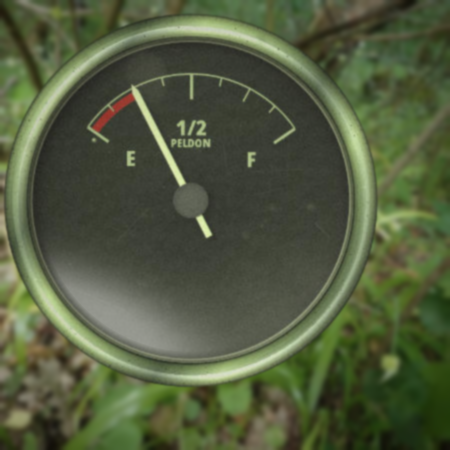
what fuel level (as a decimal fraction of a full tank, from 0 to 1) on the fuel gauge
0.25
